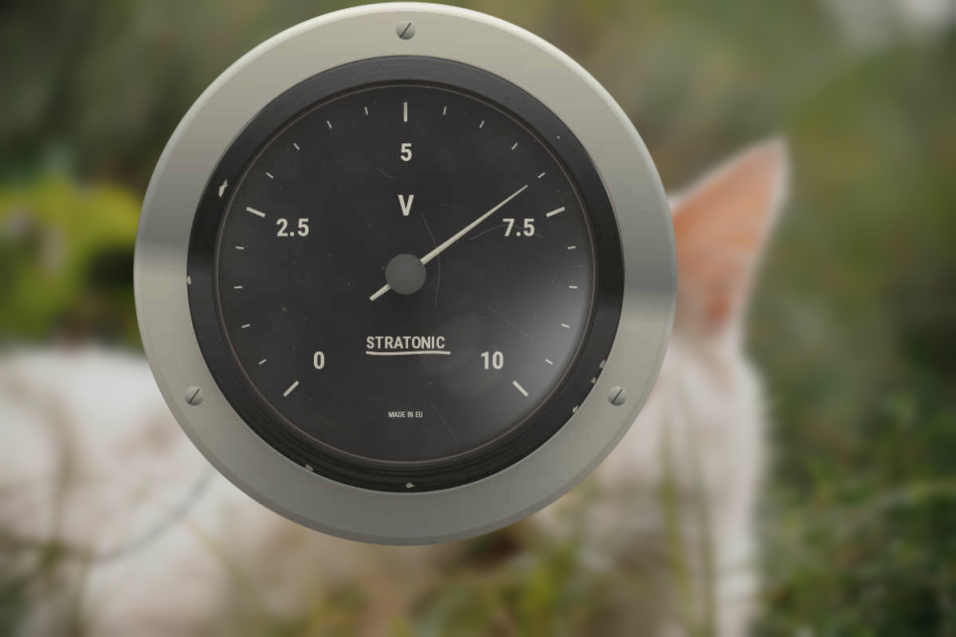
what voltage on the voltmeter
7 V
